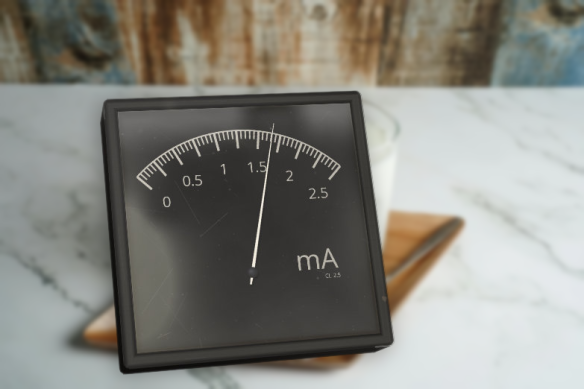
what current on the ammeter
1.65 mA
